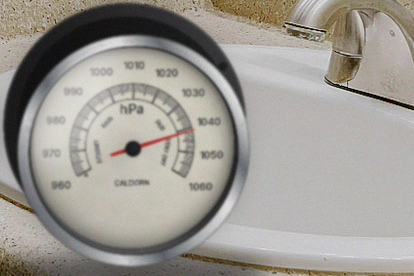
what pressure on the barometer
1040 hPa
